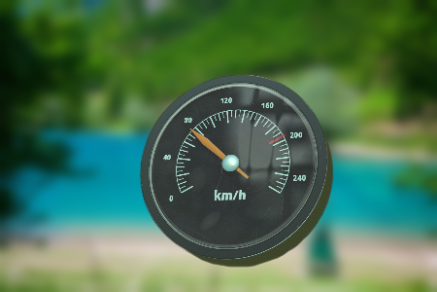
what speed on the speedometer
75 km/h
